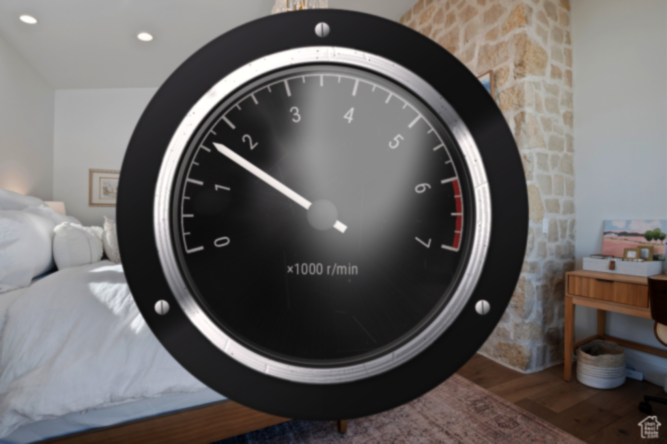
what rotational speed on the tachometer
1625 rpm
